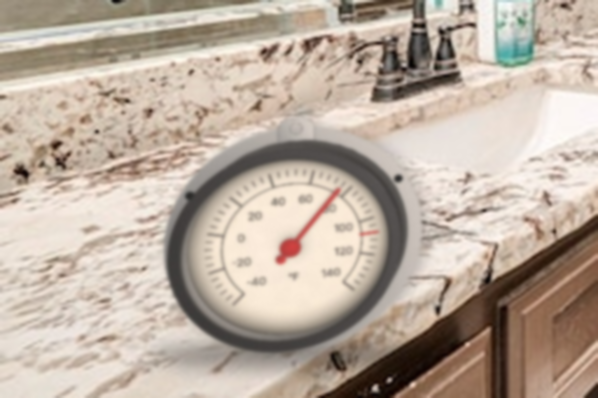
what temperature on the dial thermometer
76 °F
